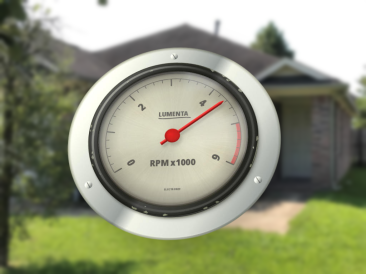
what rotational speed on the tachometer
4400 rpm
